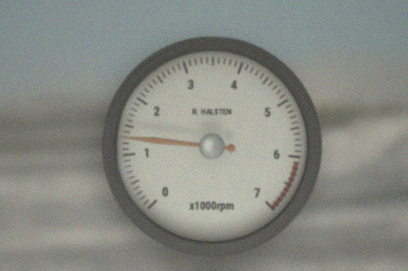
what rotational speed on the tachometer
1300 rpm
